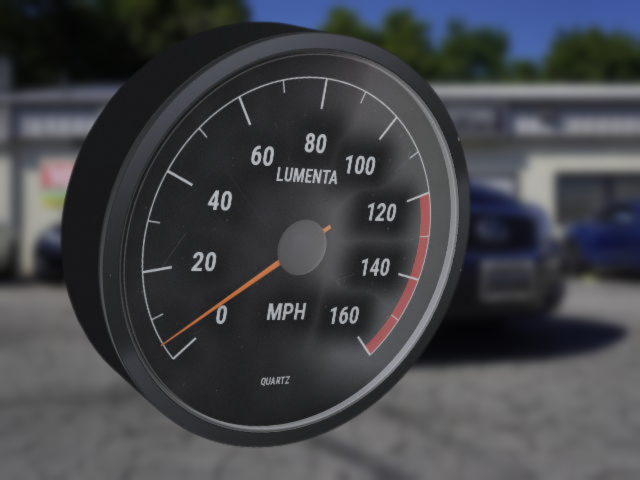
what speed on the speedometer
5 mph
